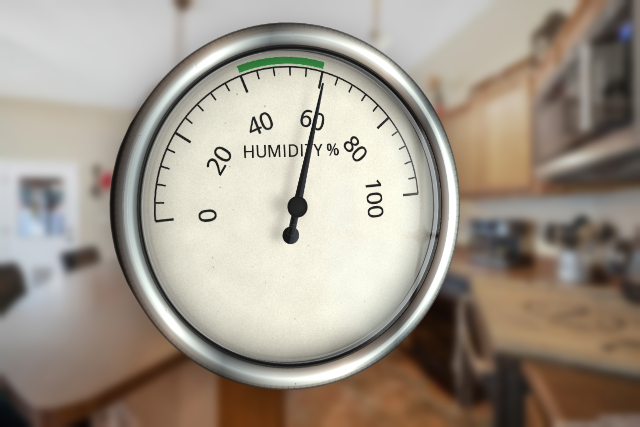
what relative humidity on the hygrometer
60 %
